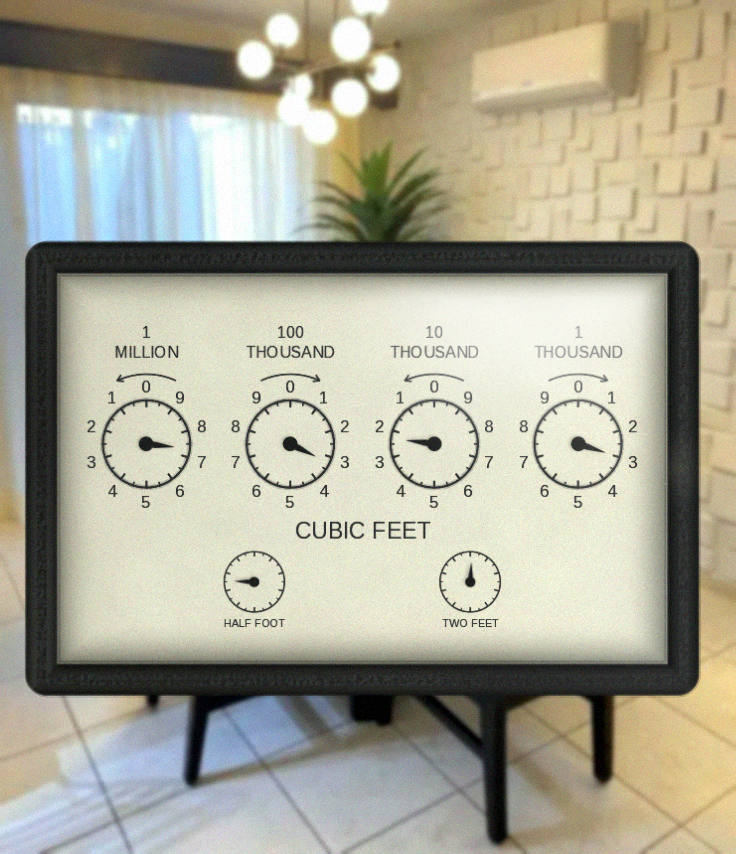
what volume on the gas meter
732300 ft³
